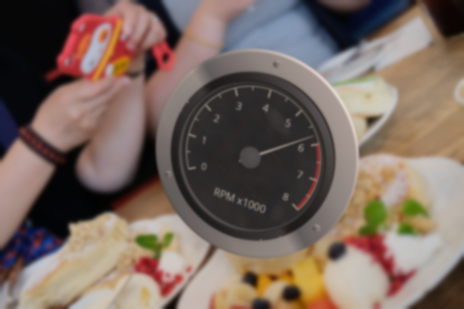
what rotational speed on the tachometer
5750 rpm
